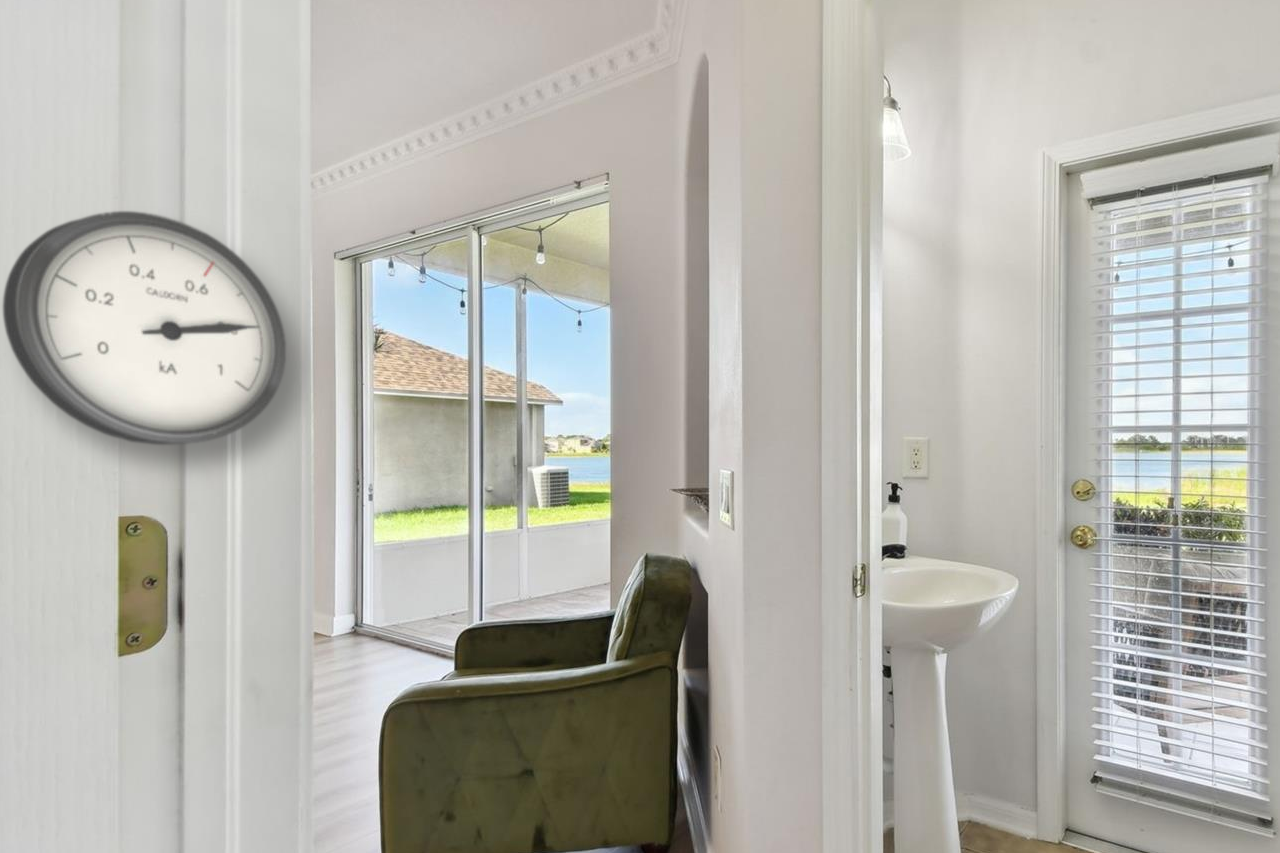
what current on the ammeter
0.8 kA
